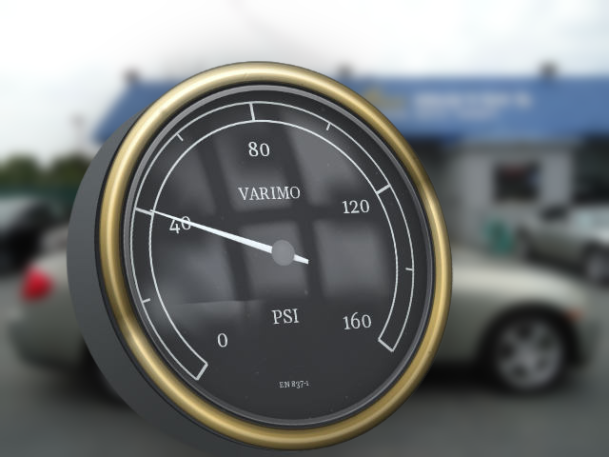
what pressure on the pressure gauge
40 psi
